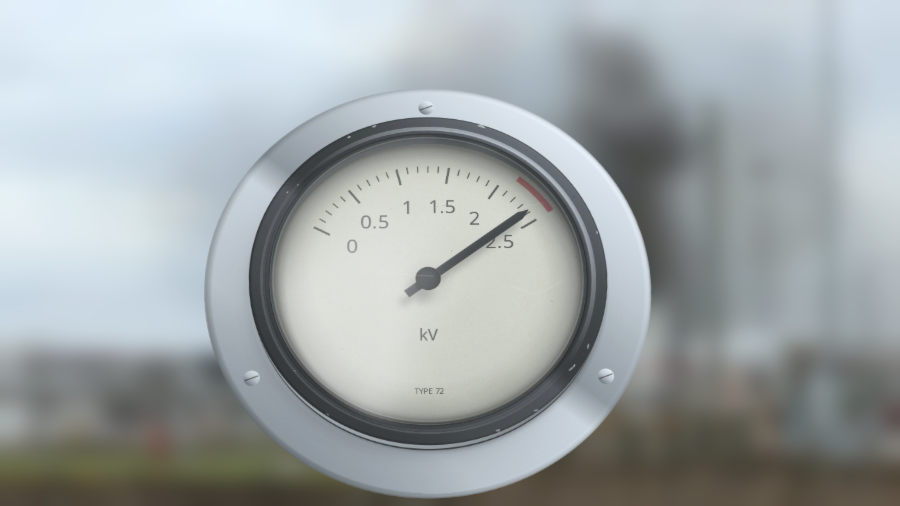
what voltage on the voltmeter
2.4 kV
